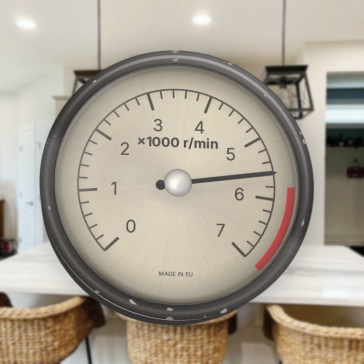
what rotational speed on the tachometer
5600 rpm
